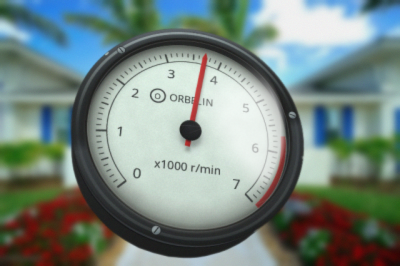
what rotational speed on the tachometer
3700 rpm
